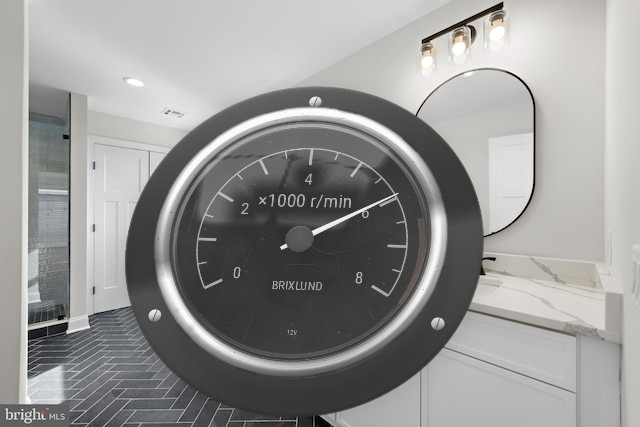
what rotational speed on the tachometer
6000 rpm
